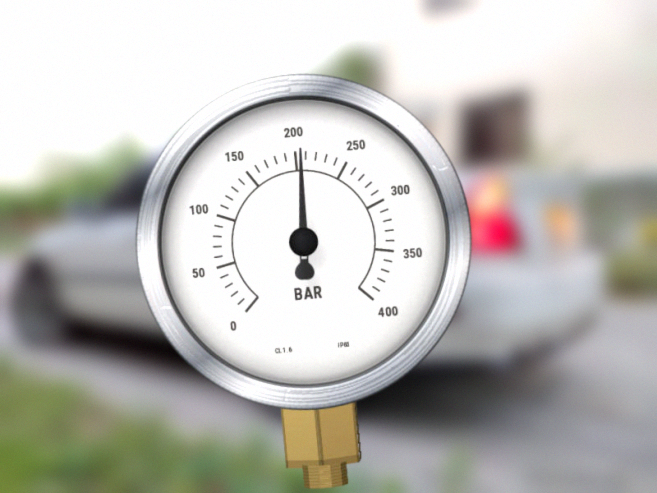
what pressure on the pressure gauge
205 bar
